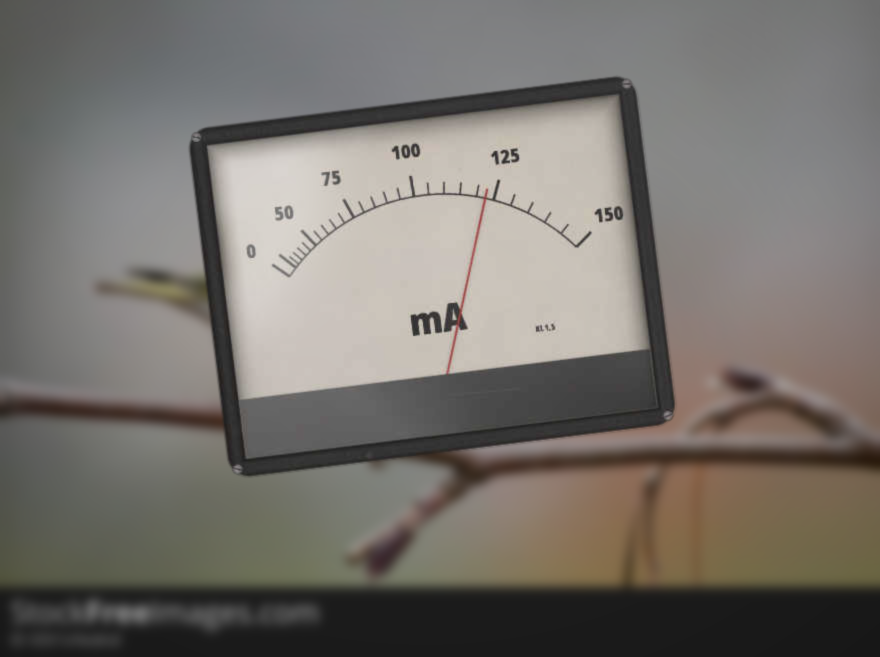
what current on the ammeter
122.5 mA
